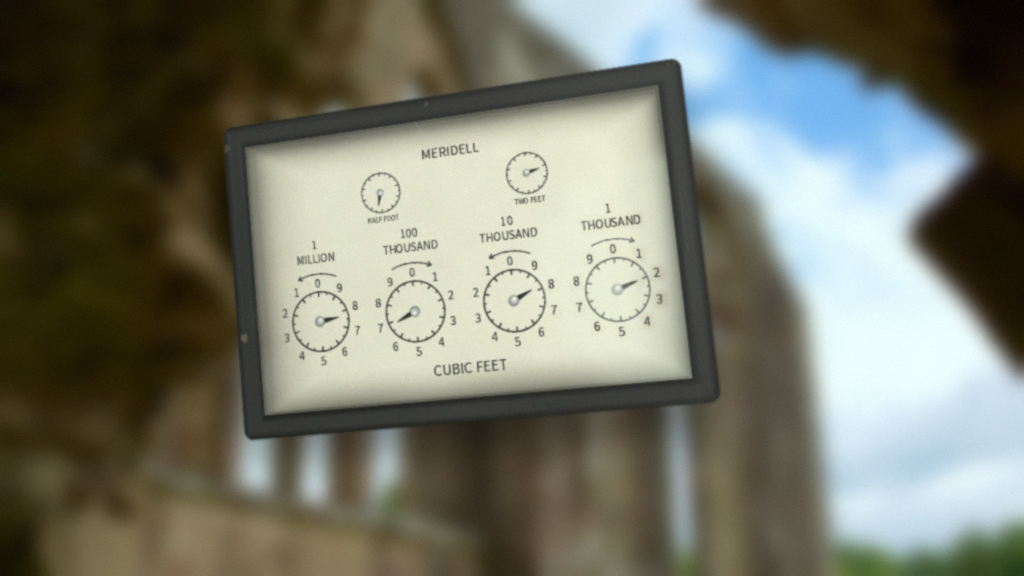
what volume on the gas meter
768200 ft³
